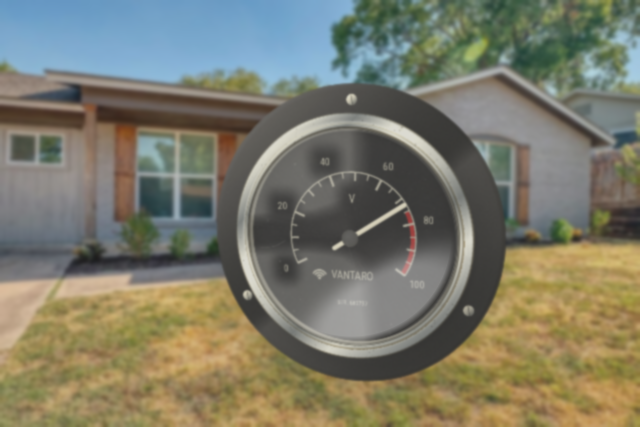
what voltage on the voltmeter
72.5 V
